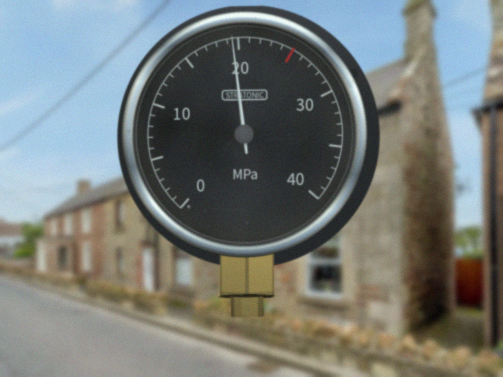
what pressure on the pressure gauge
19.5 MPa
